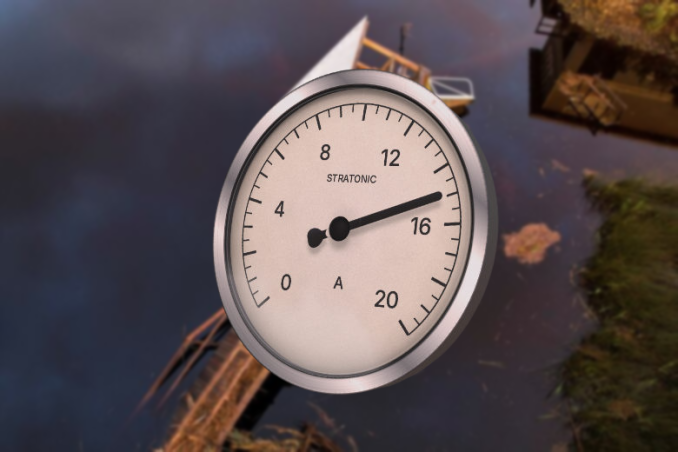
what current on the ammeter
15 A
